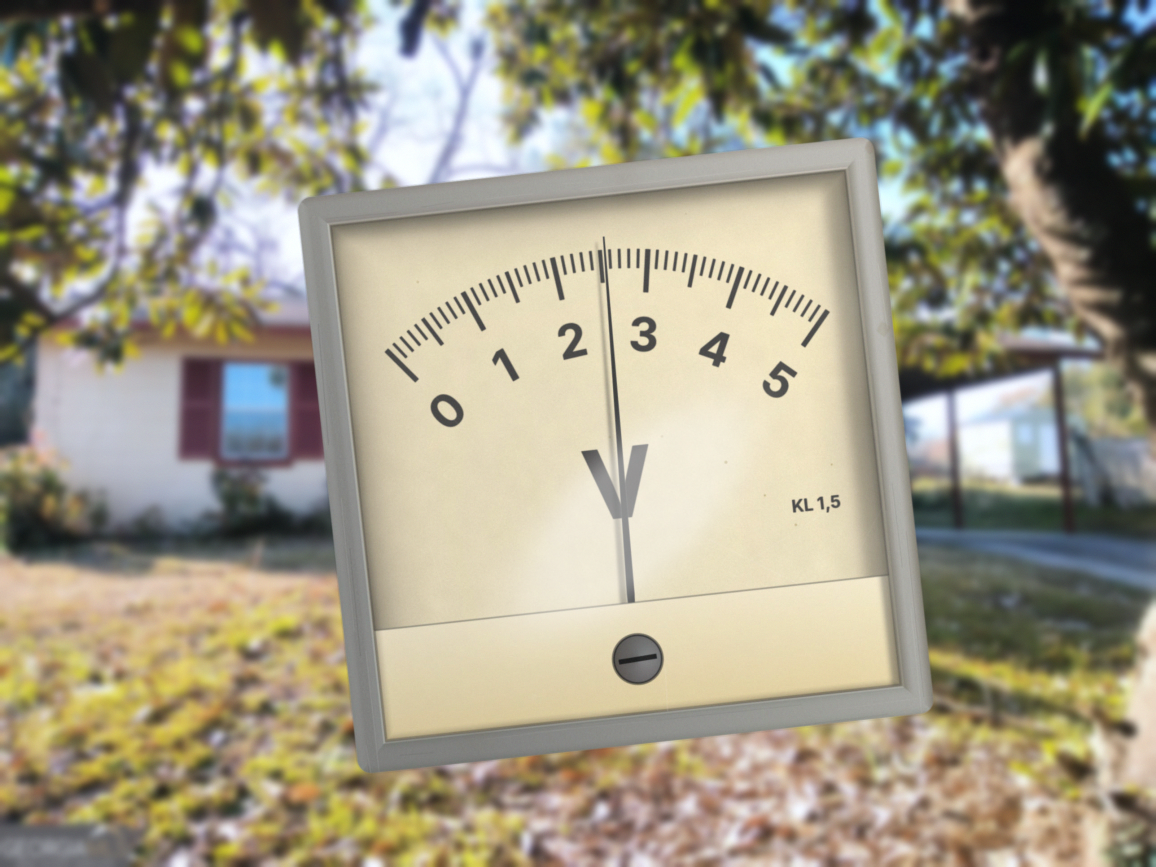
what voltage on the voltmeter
2.55 V
